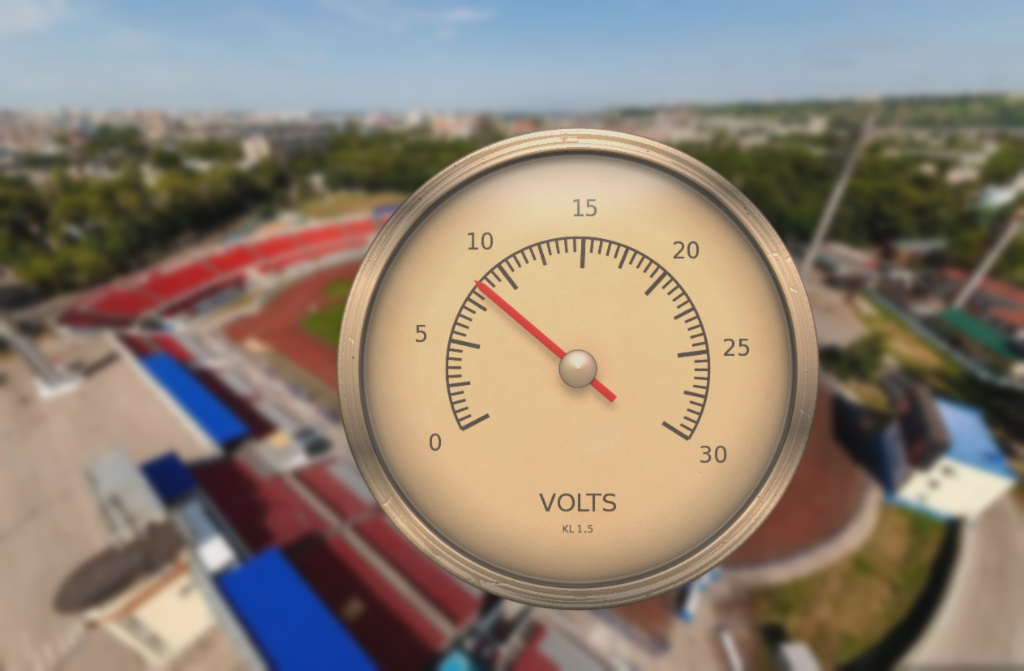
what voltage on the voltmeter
8.5 V
